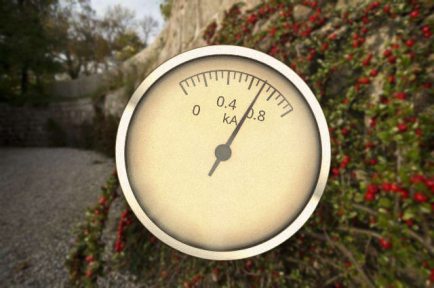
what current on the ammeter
0.7 kA
